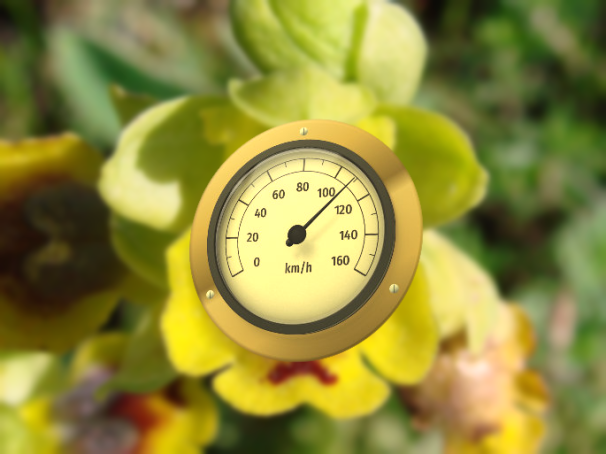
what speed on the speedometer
110 km/h
